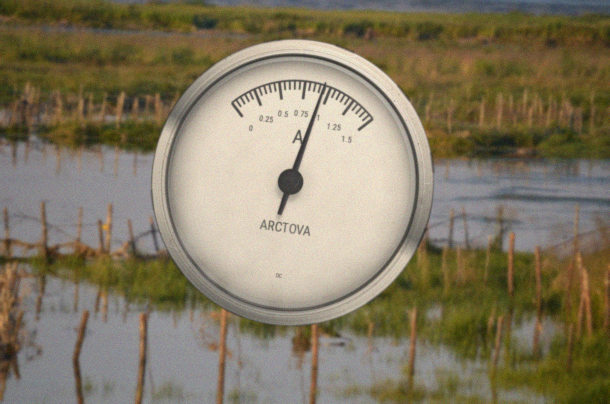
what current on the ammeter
0.95 A
